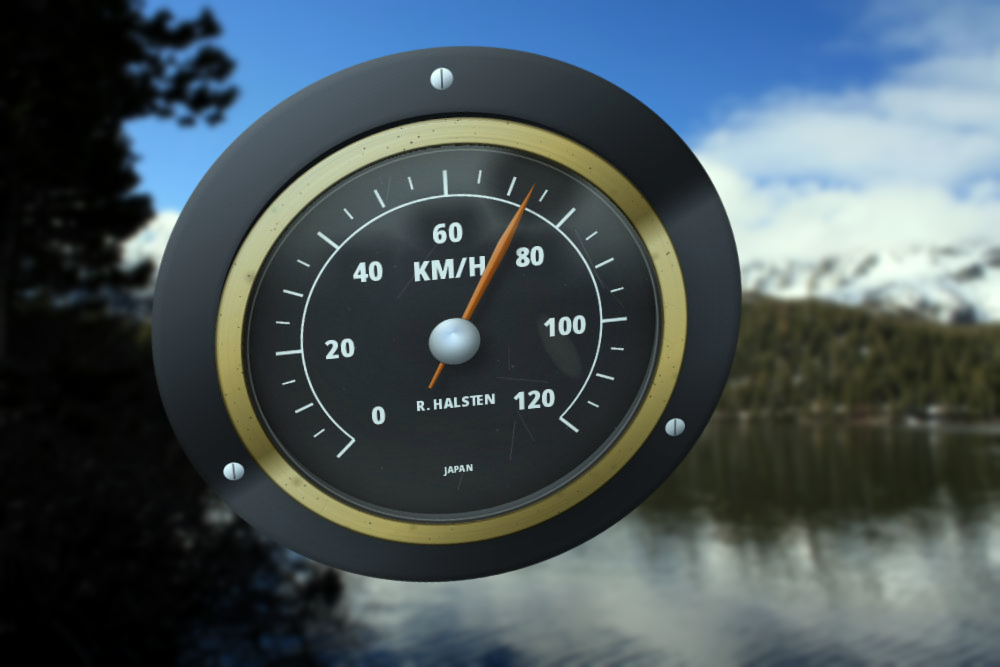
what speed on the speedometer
72.5 km/h
